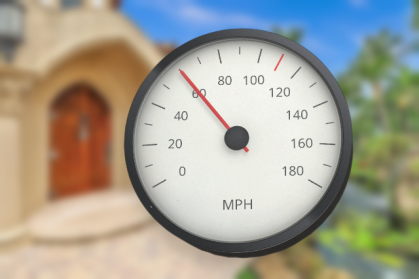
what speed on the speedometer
60 mph
